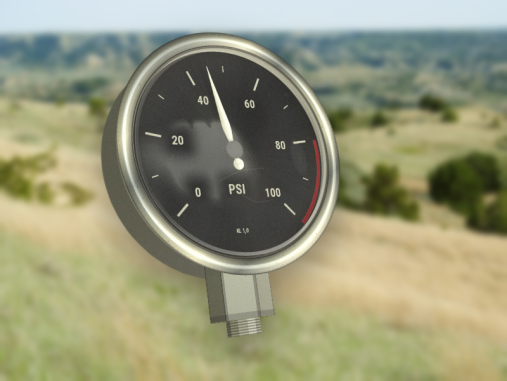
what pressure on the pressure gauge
45 psi
